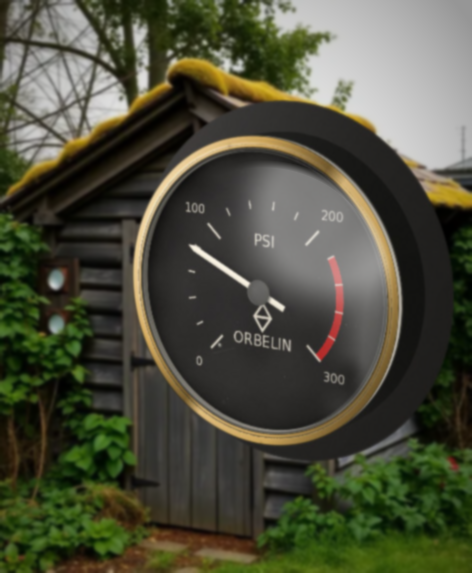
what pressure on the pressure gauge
80 psi
